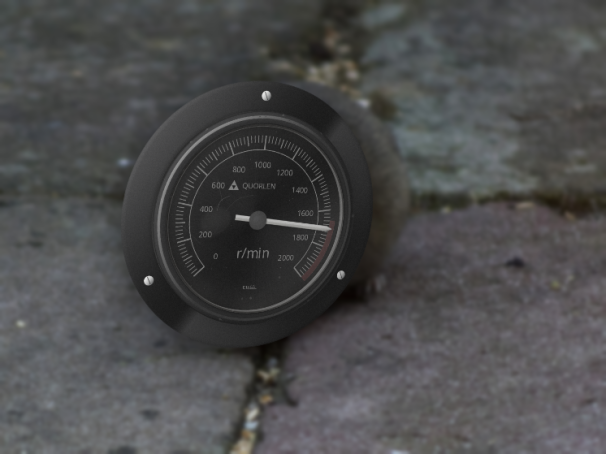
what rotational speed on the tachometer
1700 rpm
